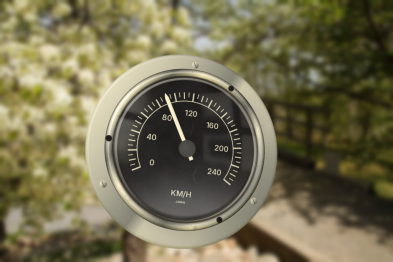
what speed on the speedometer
90 km/h
